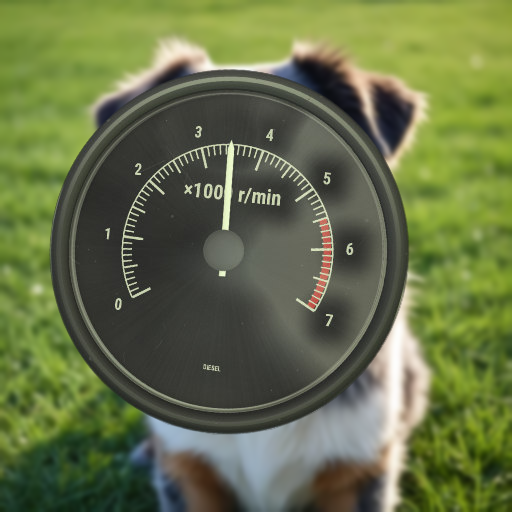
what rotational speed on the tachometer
3500 rpm
